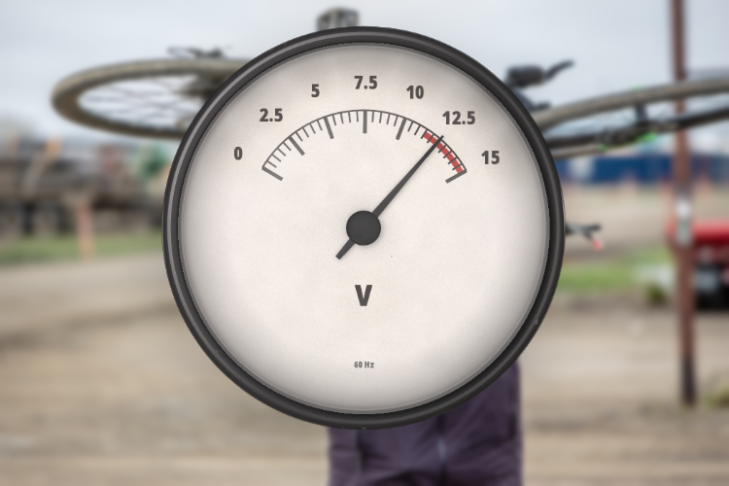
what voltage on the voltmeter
12.5 V
